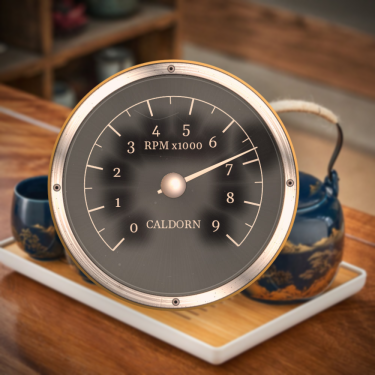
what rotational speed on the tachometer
6750 rpm
